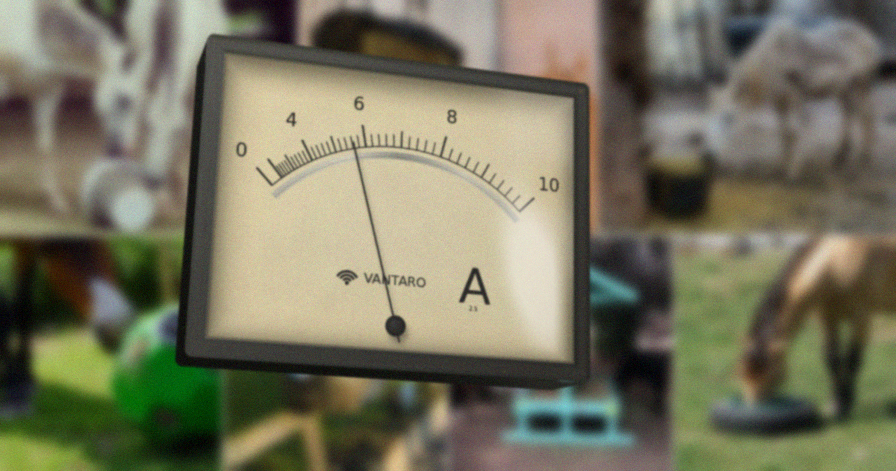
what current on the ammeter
5.6 A
